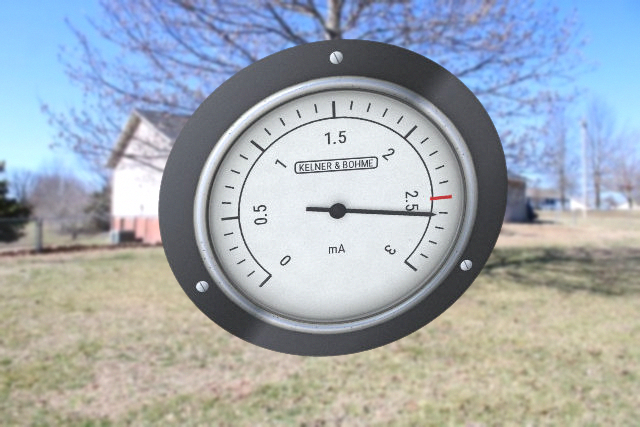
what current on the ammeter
2.6 mA
